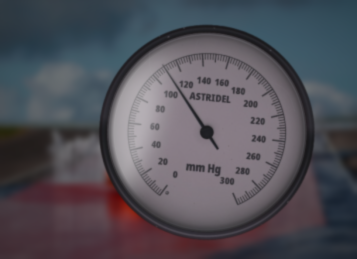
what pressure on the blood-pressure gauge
110 mmHg
